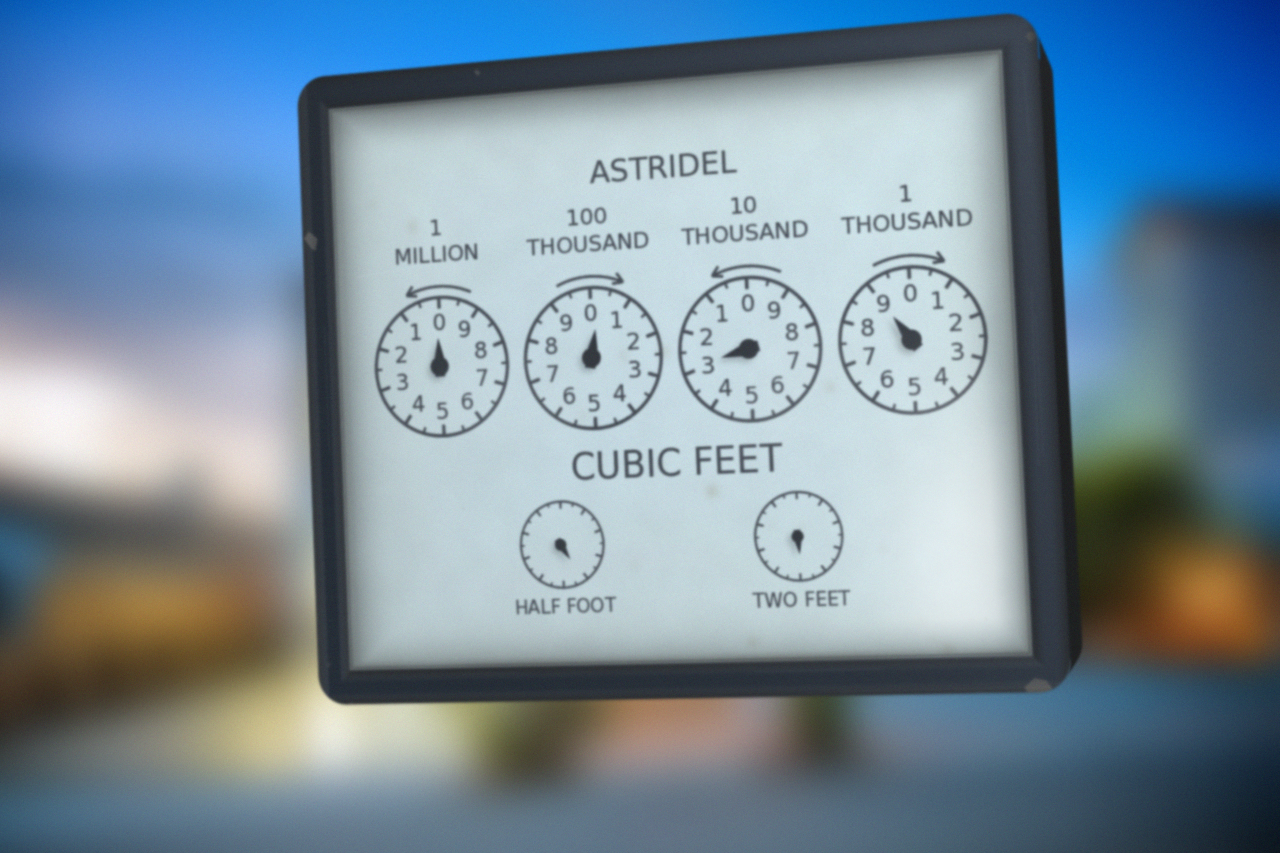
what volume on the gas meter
2900 ft³
